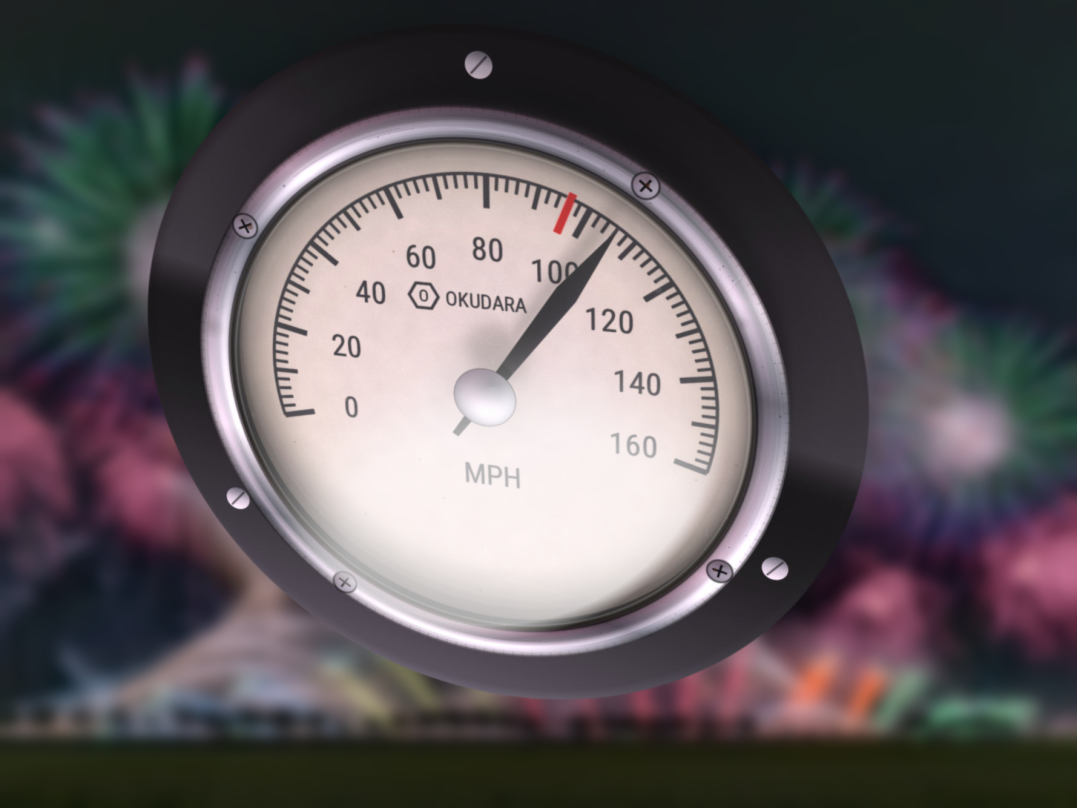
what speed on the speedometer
106 mph
